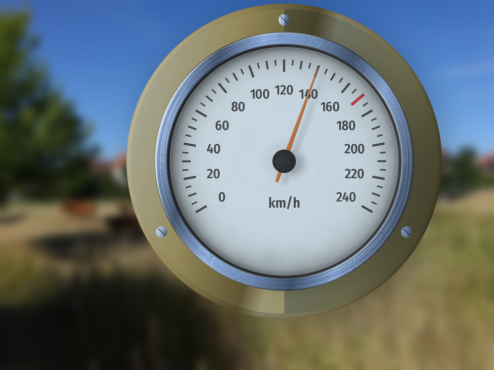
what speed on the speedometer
140 km/h
